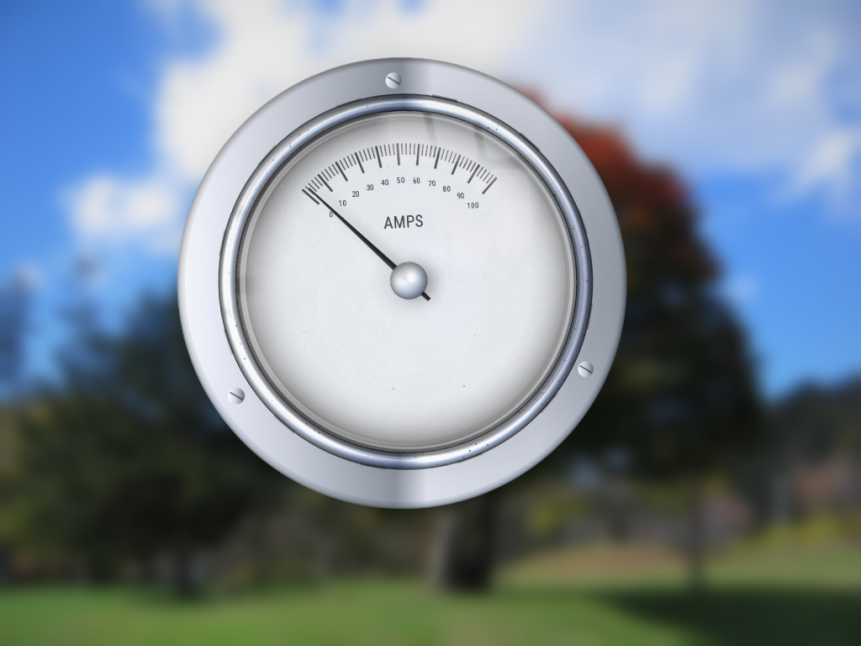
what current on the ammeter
2 A
